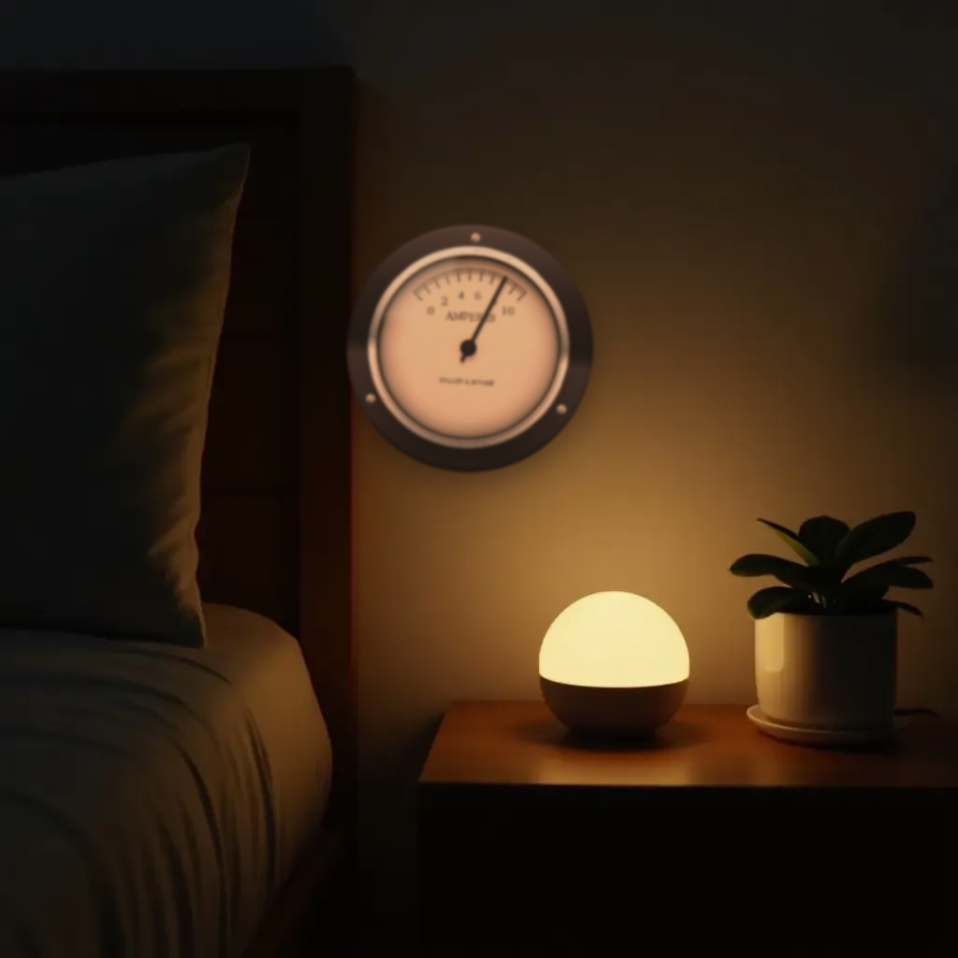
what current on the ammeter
8 A
